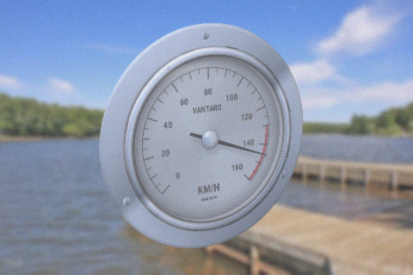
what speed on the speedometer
145 km/h
